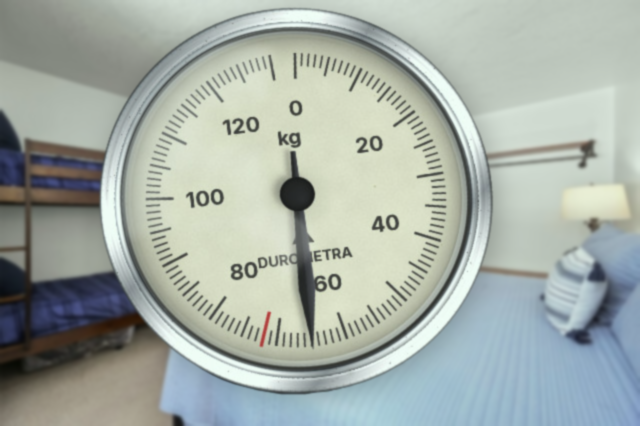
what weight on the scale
65 kg
